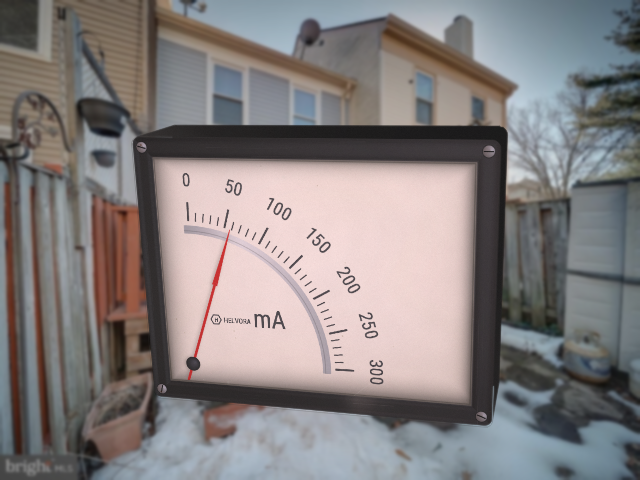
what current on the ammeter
60 mA
